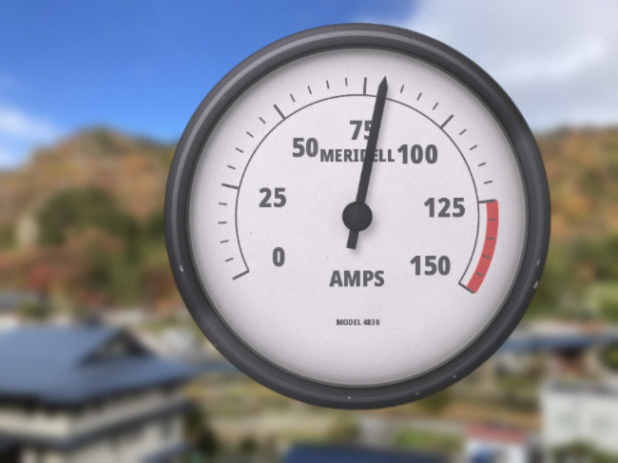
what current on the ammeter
80 A
